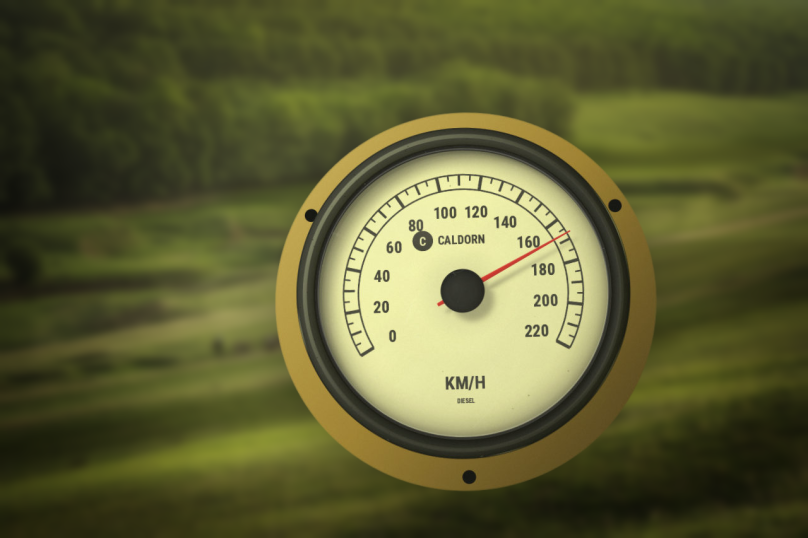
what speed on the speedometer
167.5 km/h
